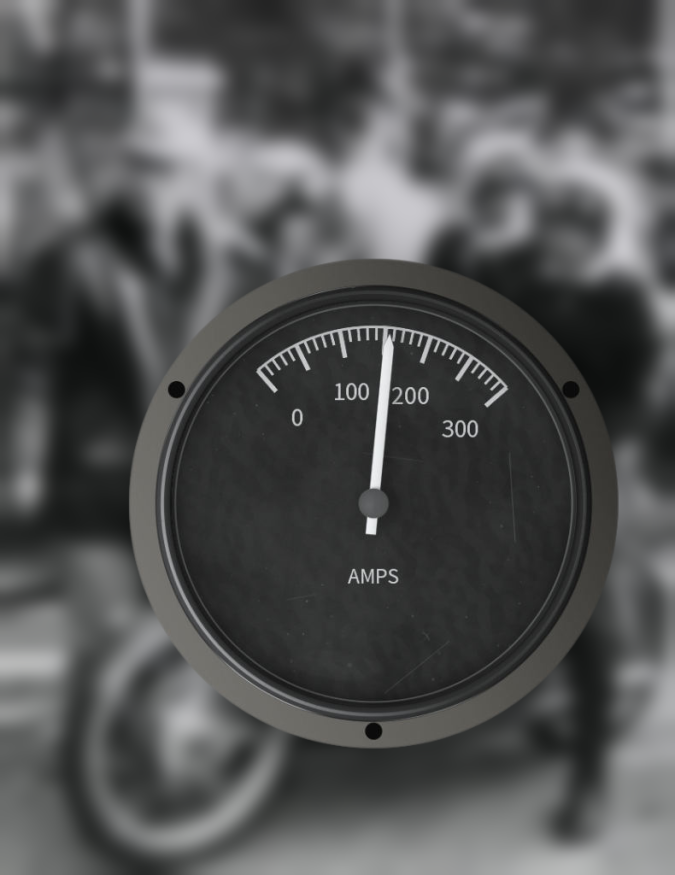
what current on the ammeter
155 A
